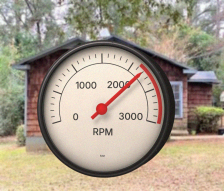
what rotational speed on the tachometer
2200 rpm
